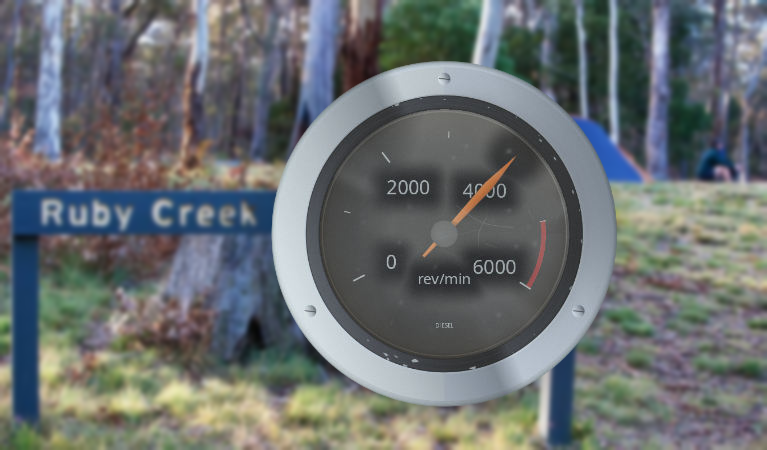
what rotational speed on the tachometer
4000 rpm
